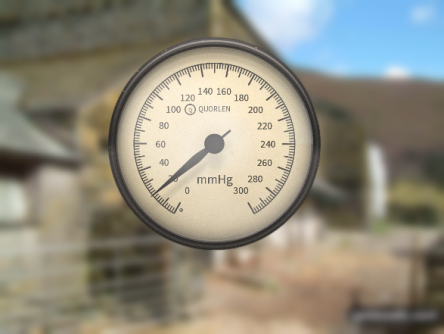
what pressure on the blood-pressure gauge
20 mmHg
